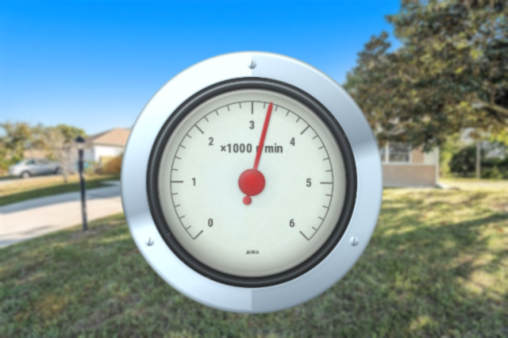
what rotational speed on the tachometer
3300 rpm
